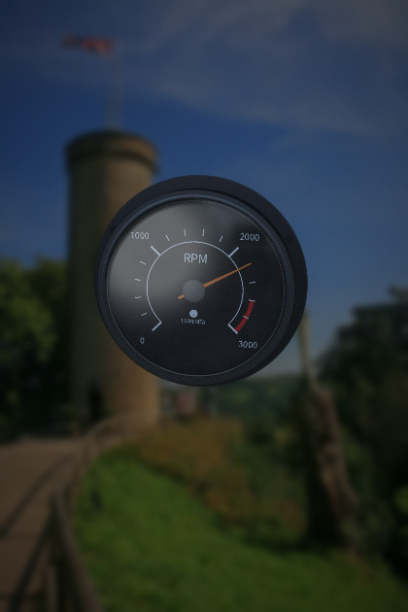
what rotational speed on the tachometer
2200 rpm
